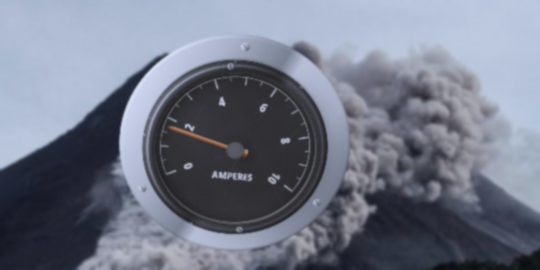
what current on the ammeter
1.75 A
